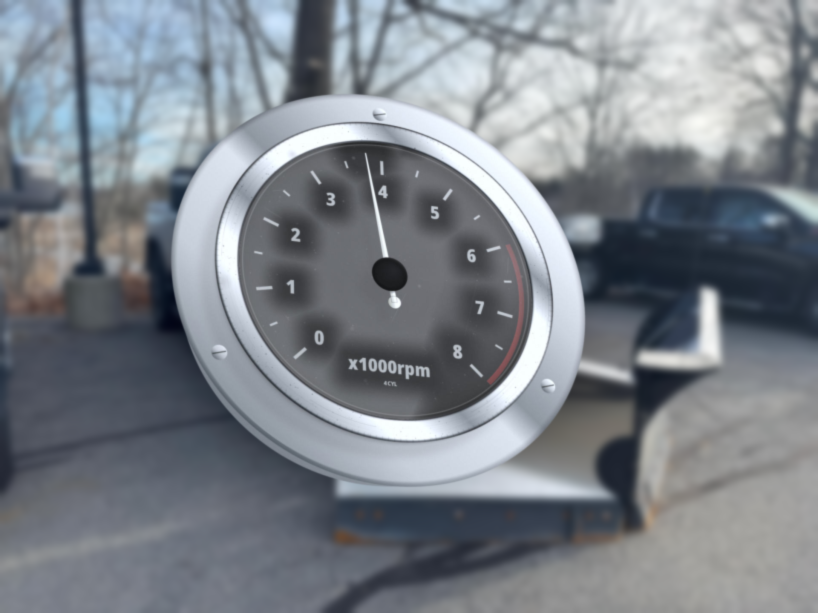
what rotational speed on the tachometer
3750 rpm
